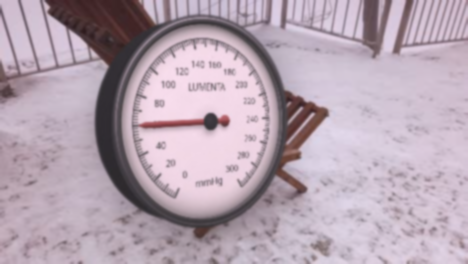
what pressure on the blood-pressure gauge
60 mmHg
